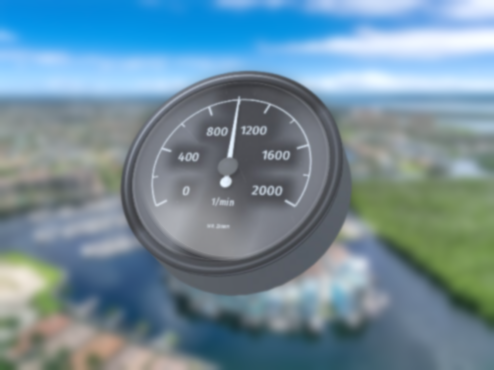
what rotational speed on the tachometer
1000 rpm
